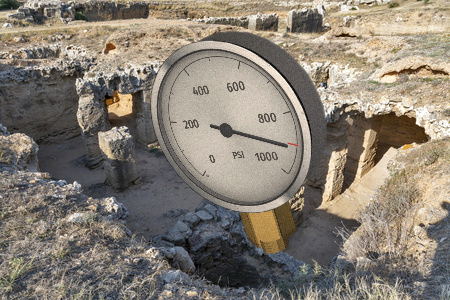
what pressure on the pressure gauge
900 psi
